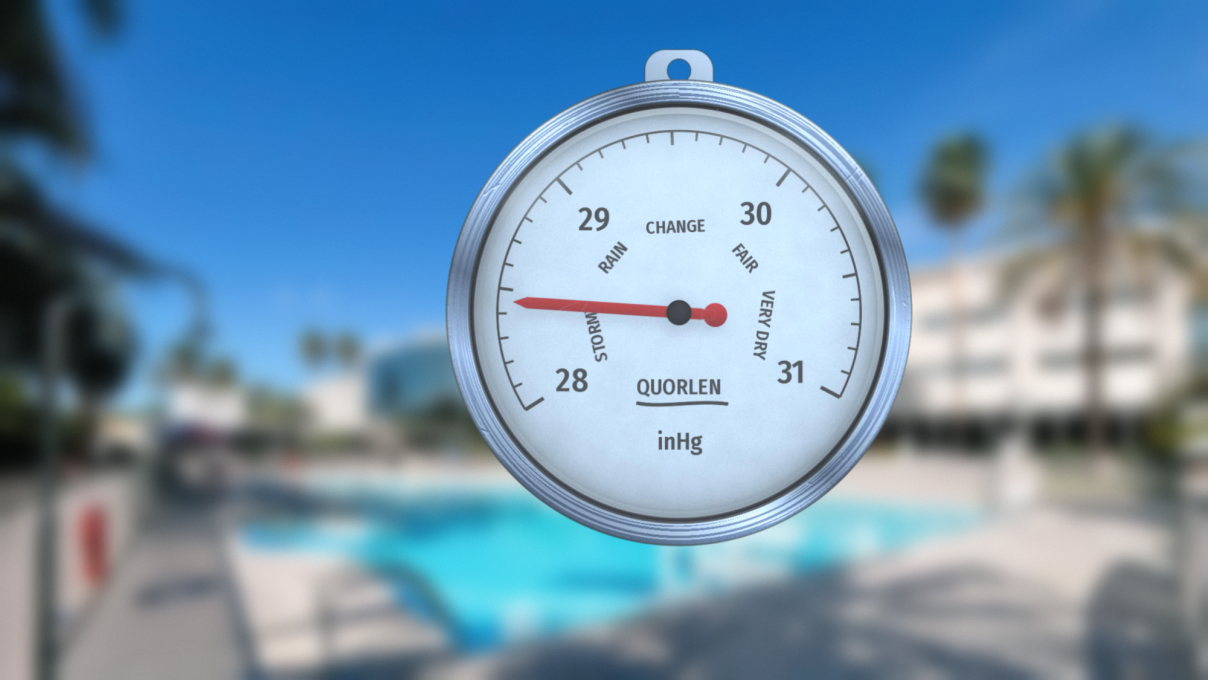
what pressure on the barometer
28.45 inHg
